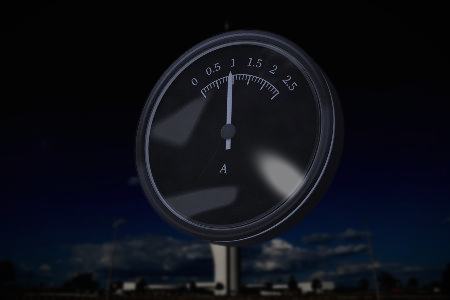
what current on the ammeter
1 A
